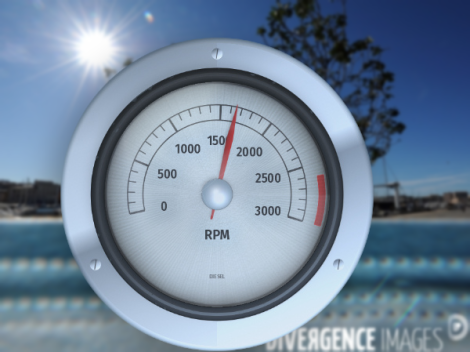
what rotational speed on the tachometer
1650 rpm
